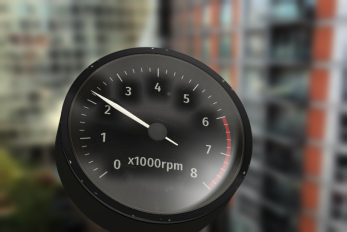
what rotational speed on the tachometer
2200 rpm
